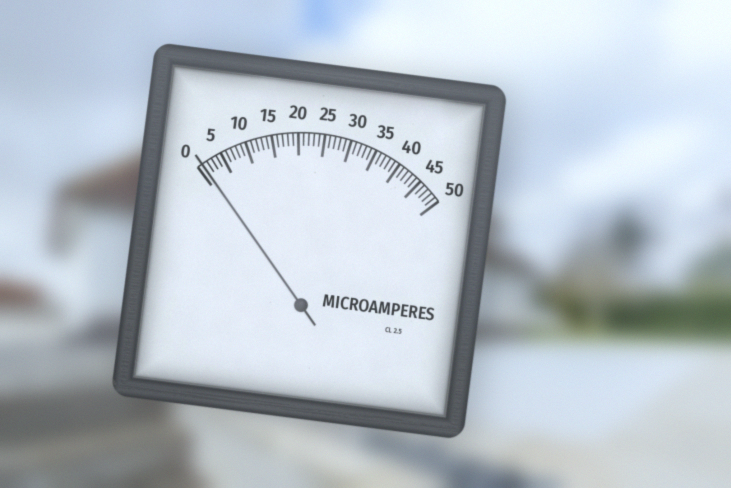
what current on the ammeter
1 µA
